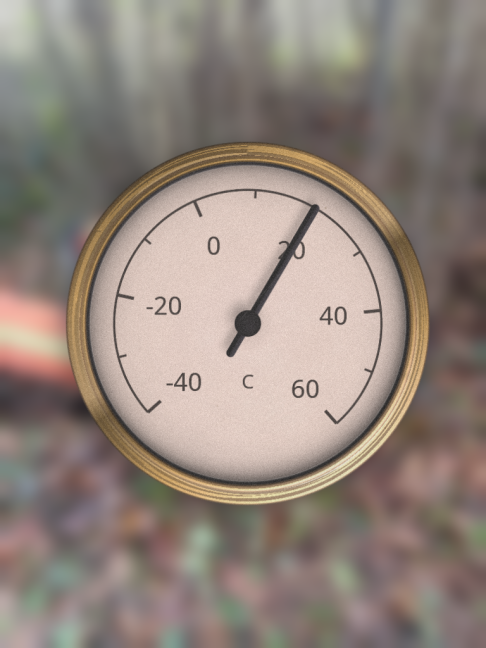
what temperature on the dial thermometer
20 °C
